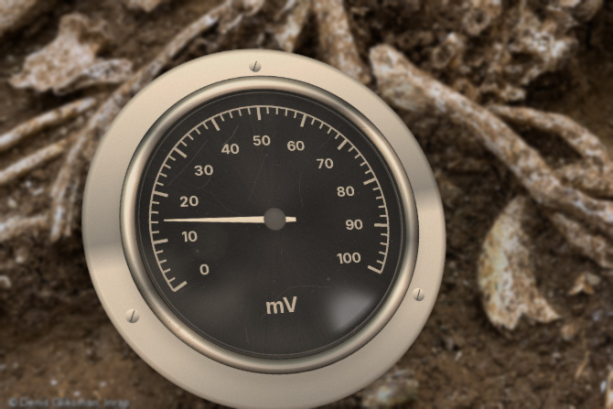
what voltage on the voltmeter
14 mV
